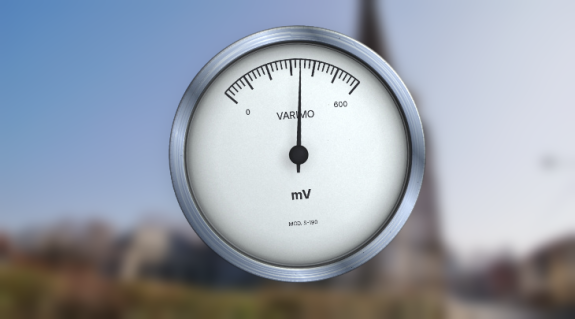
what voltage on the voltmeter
340 mV
